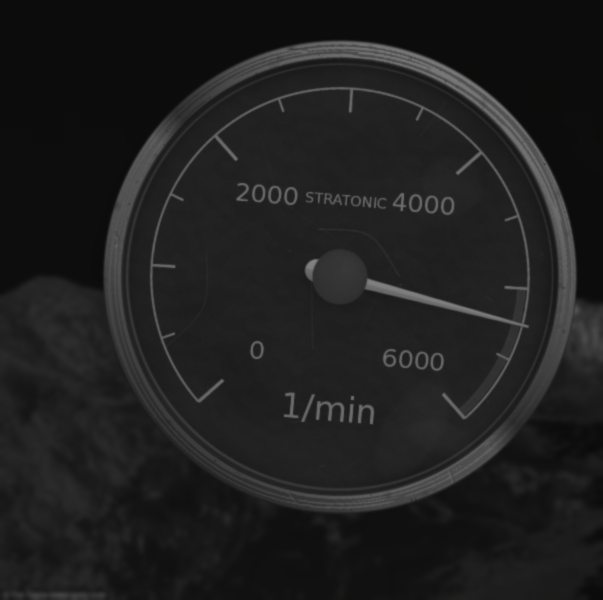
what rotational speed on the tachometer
5250 rpm
